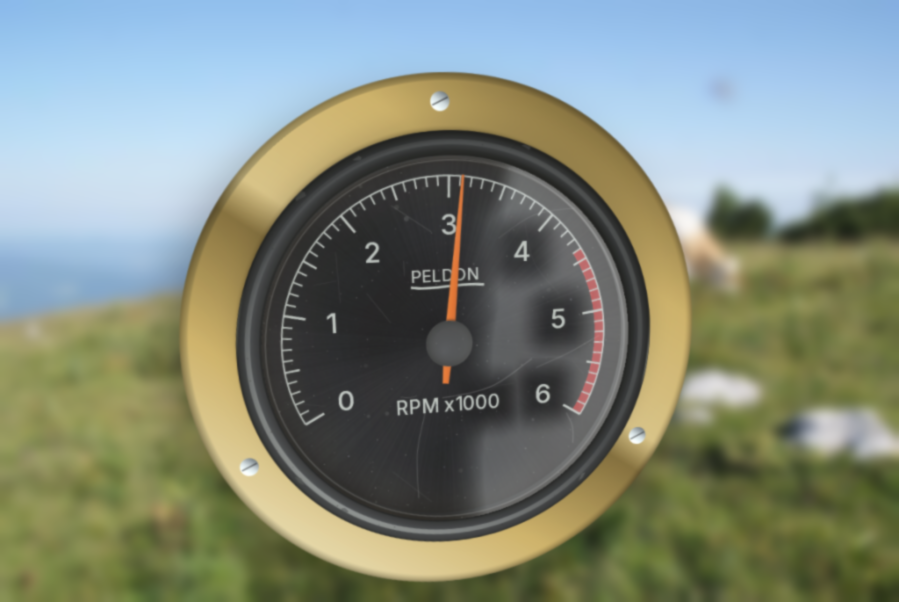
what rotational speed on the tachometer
3100 rpm
